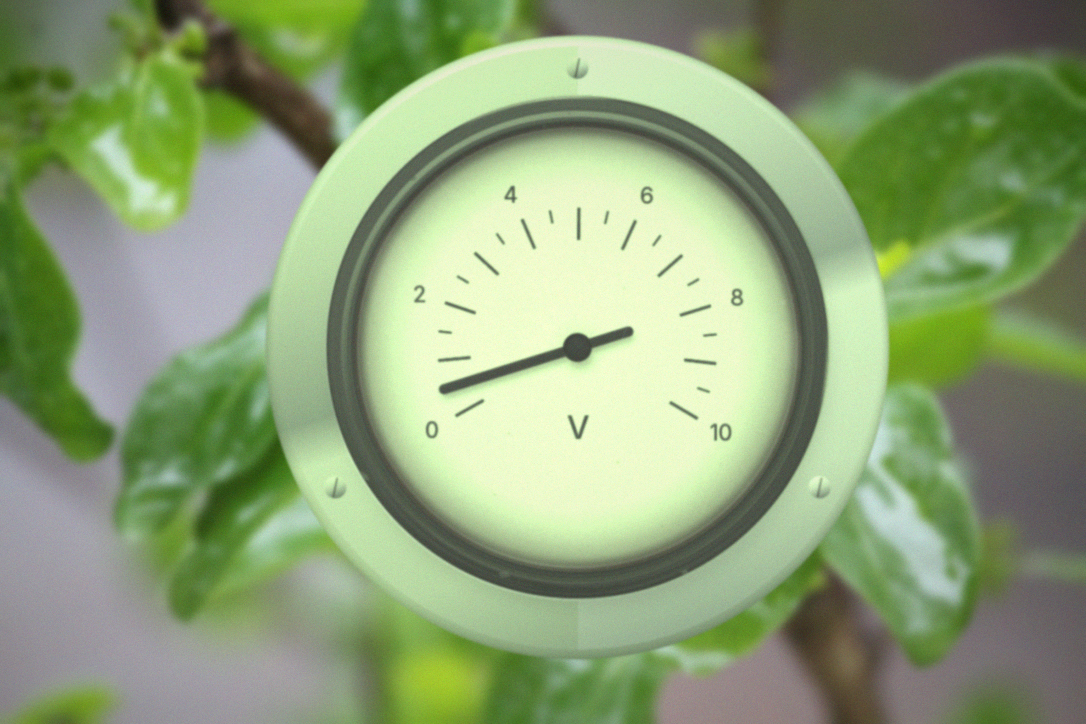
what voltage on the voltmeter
0.5 V
